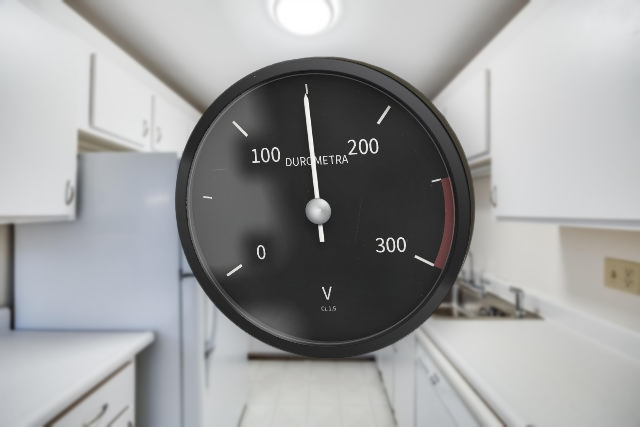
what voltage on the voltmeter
150 V
